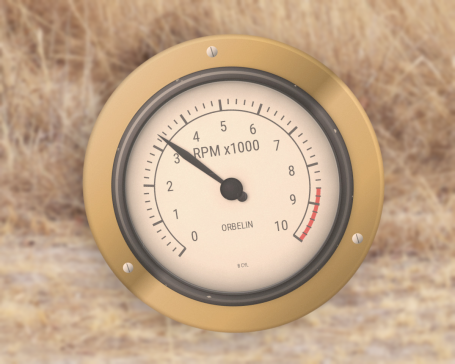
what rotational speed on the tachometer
3300 rpm
